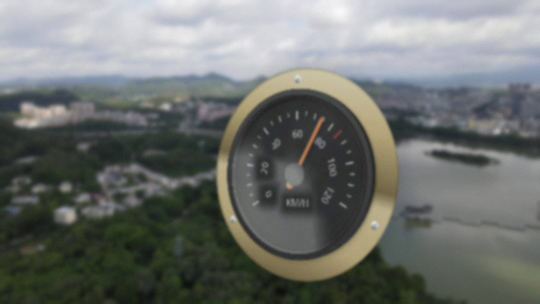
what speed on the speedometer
75 km/h
